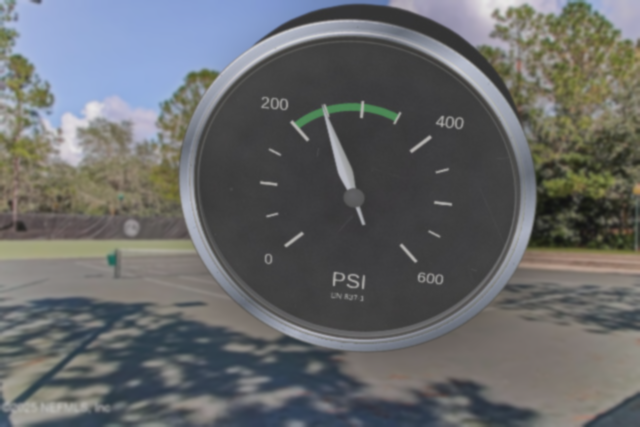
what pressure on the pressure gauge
250 psi
